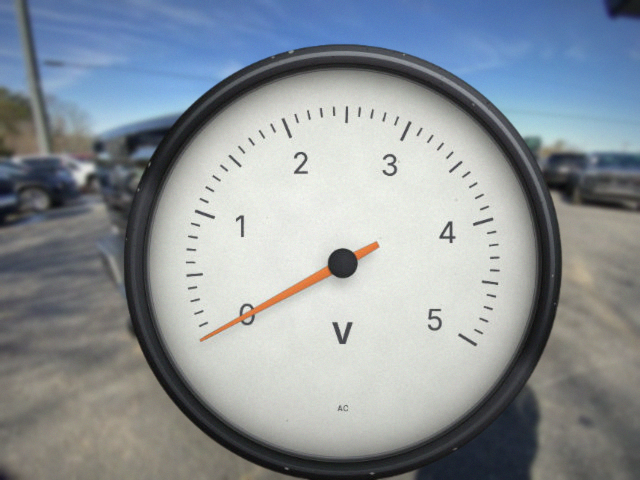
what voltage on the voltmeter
0 V
